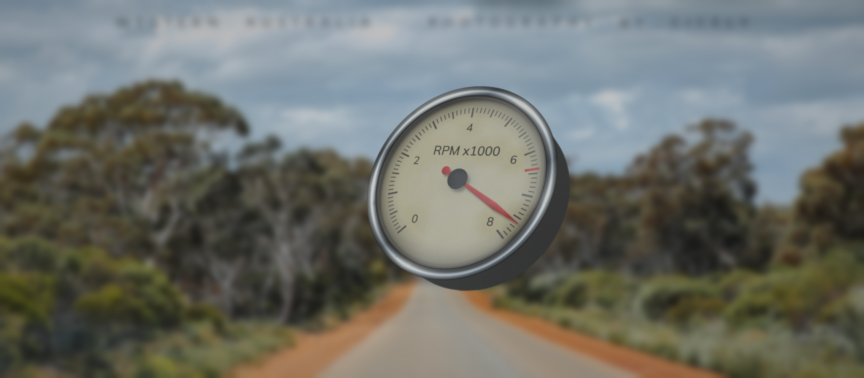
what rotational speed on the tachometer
7600 rpm
